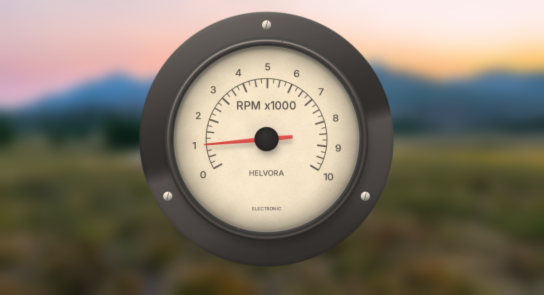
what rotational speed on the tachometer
1000 rpm
